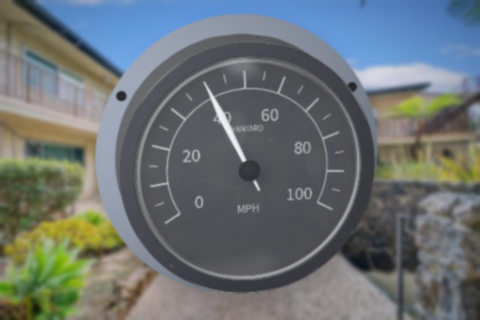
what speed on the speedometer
40 mph
